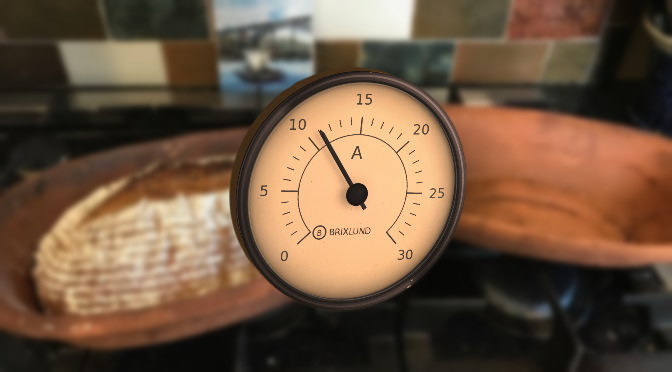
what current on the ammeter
11 A
